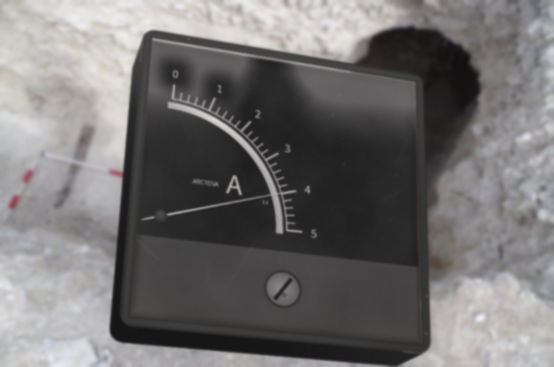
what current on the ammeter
4 A
